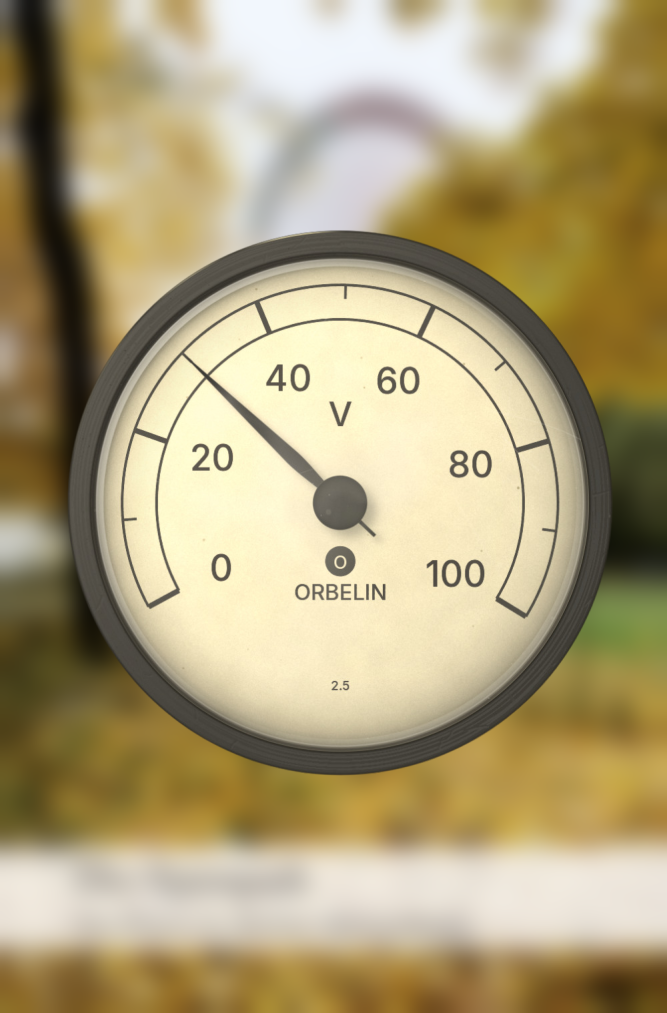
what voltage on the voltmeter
30 V
